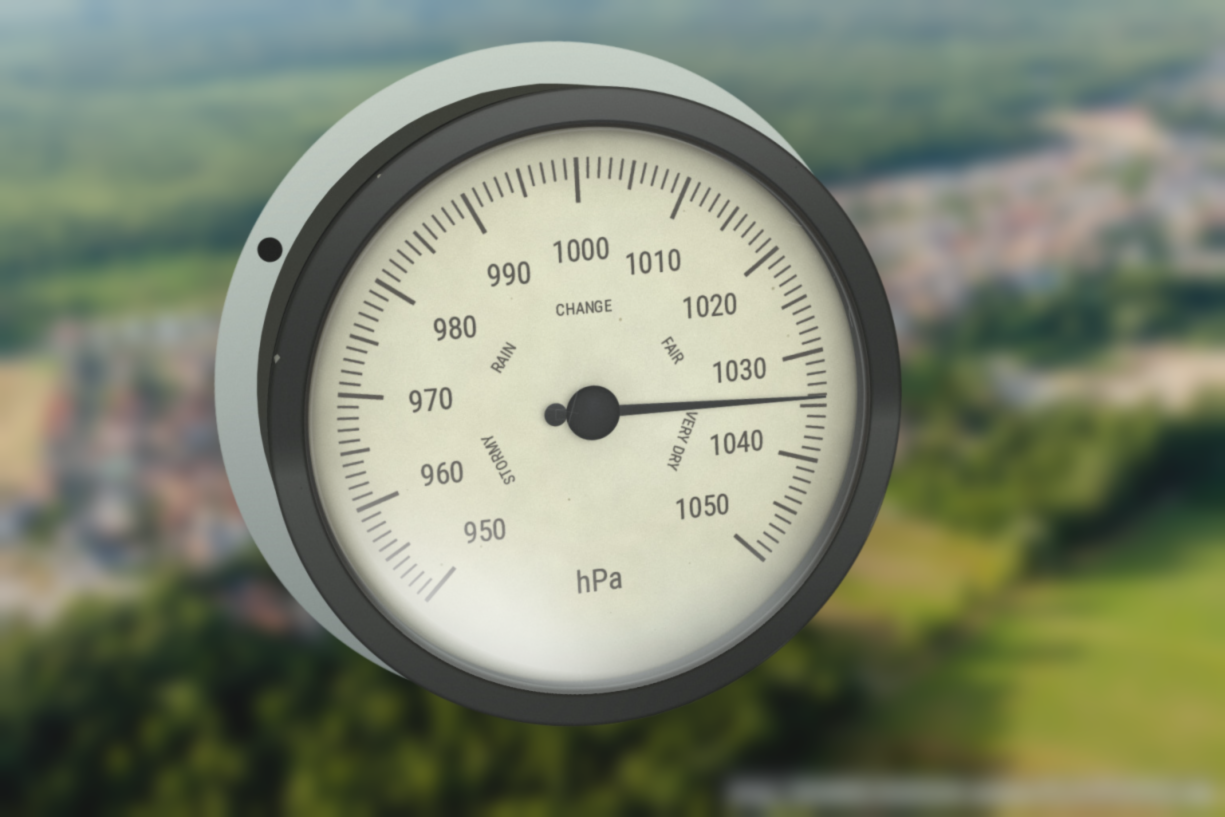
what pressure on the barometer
1034 hPa
